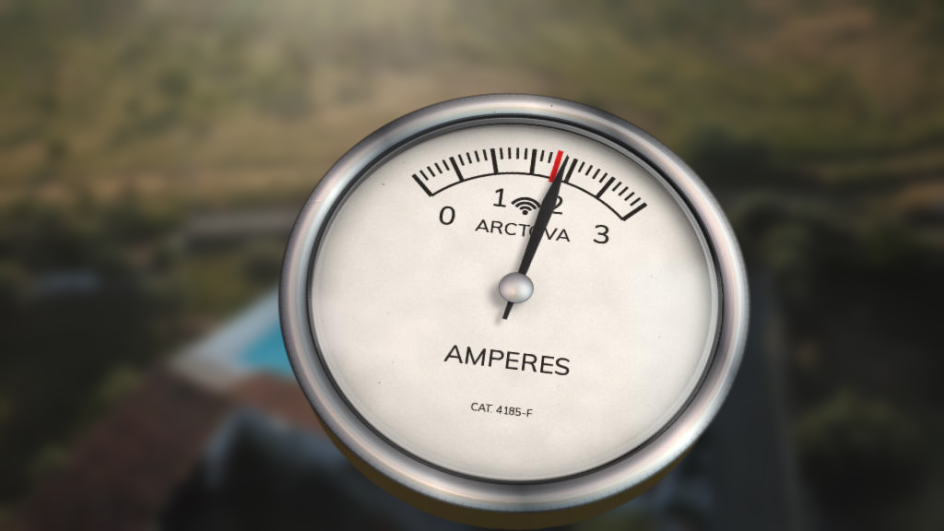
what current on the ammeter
1.9 A
